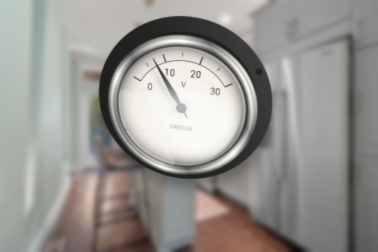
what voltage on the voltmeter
7.5 V
